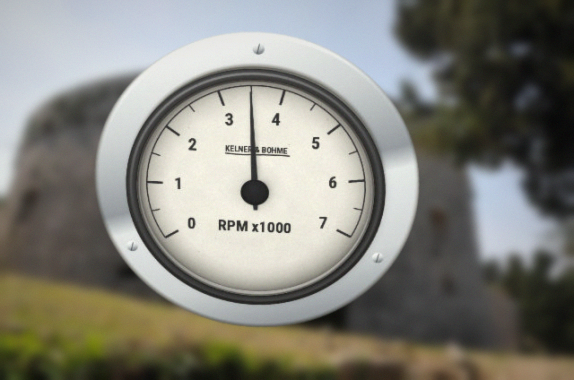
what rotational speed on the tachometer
3500 rpm
